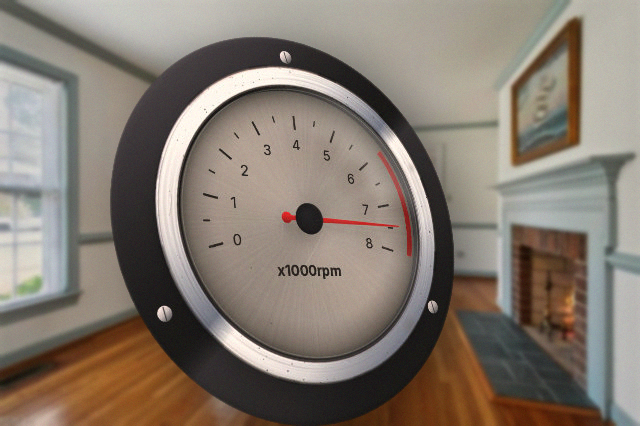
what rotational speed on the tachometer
7500 rpm
